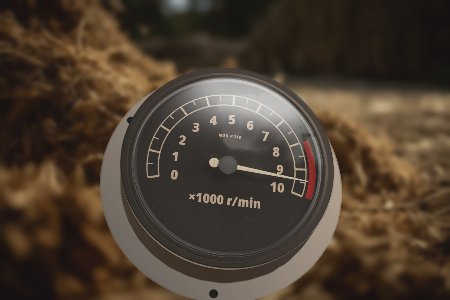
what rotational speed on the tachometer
9500 rpm
